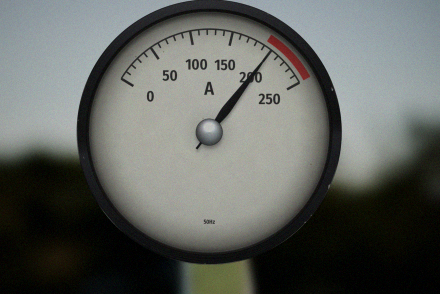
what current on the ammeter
200 A
